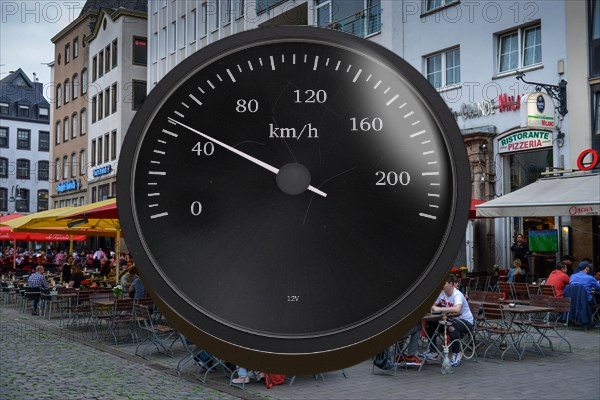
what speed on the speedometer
45 km/h
